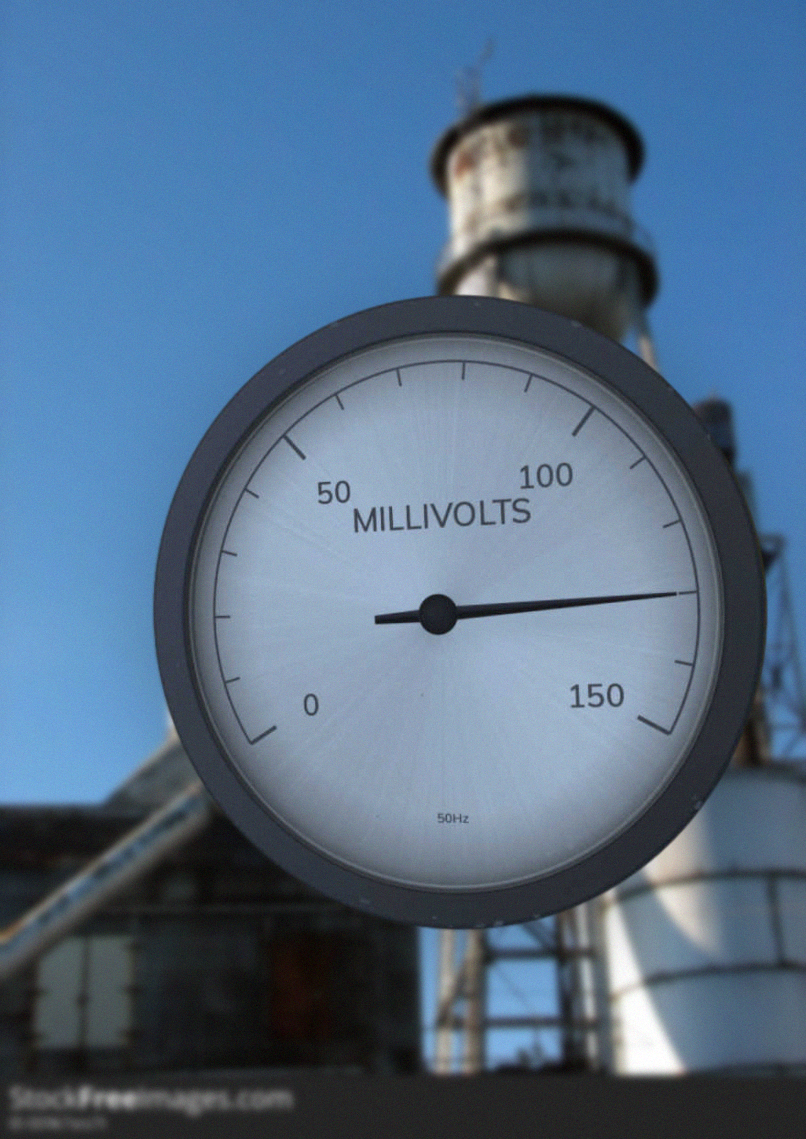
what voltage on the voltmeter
130 mV
